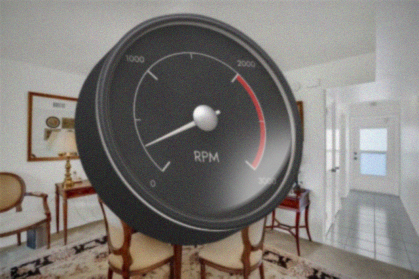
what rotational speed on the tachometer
250 rpm
